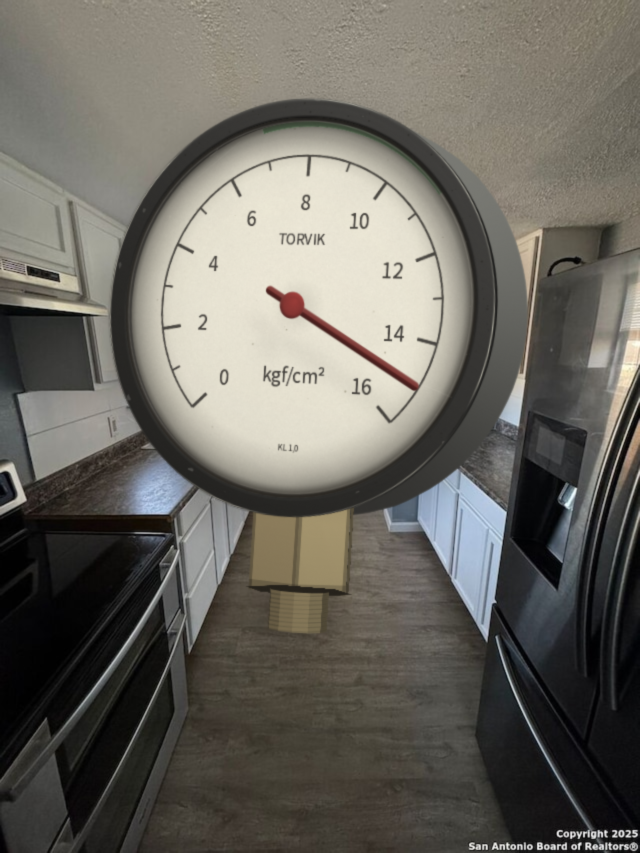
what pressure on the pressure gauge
15 kg/cm²
